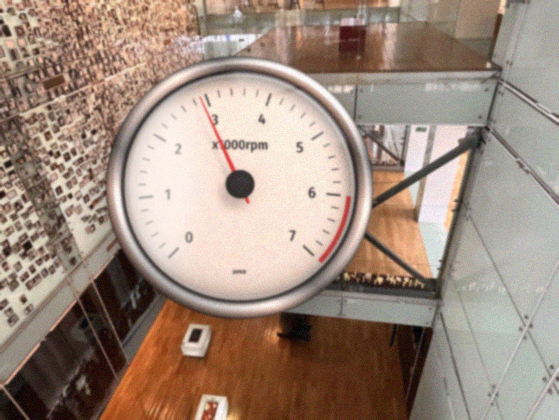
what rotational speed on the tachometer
2900 rpm
